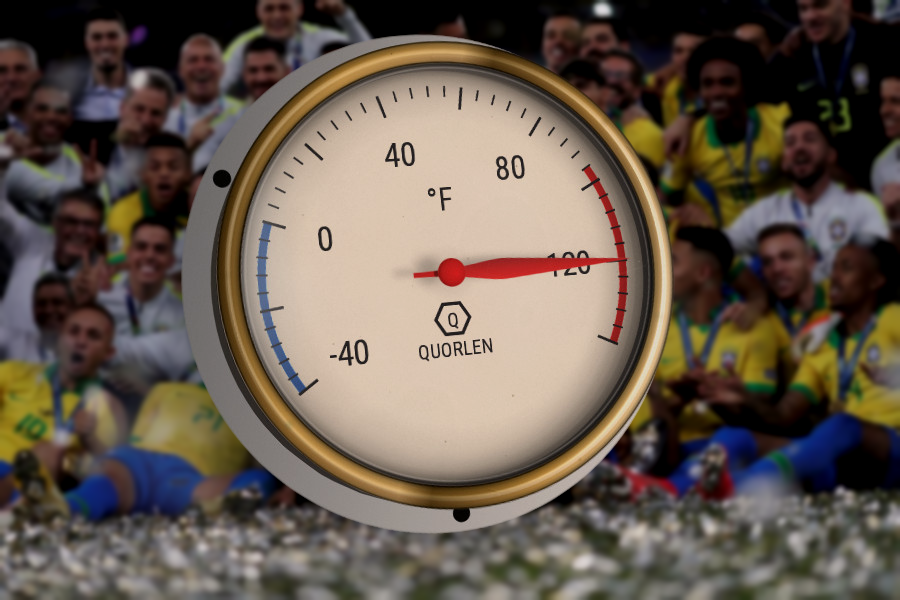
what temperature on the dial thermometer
120 °F
